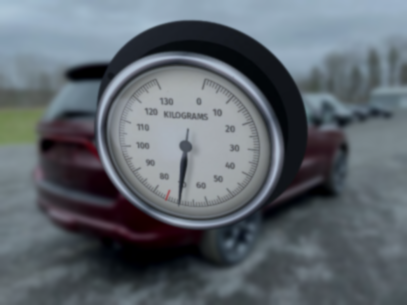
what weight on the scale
70 kg
